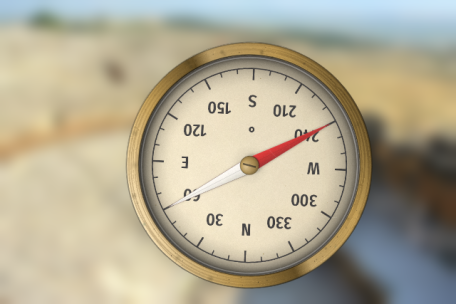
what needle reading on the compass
240 °
